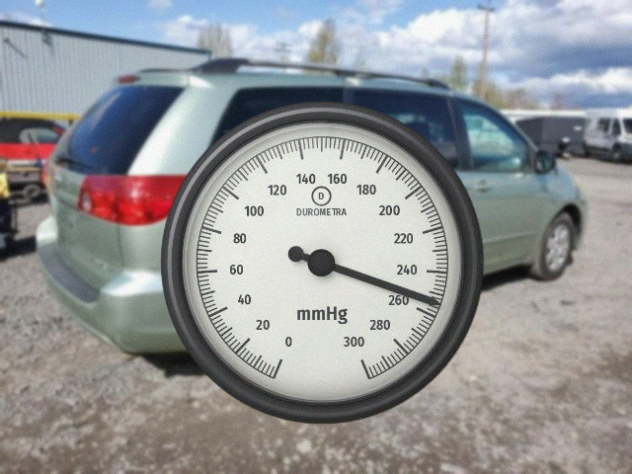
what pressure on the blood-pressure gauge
254 mmHg
